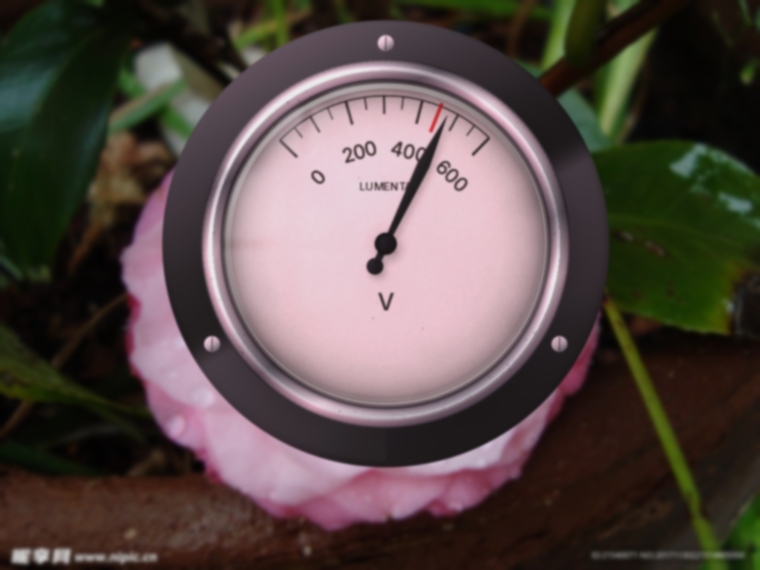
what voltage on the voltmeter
475 V
